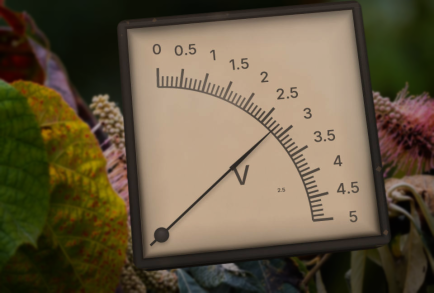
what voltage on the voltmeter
2.8 V
